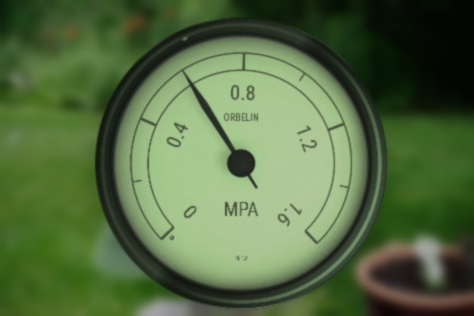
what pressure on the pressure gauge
0.6 MPa
